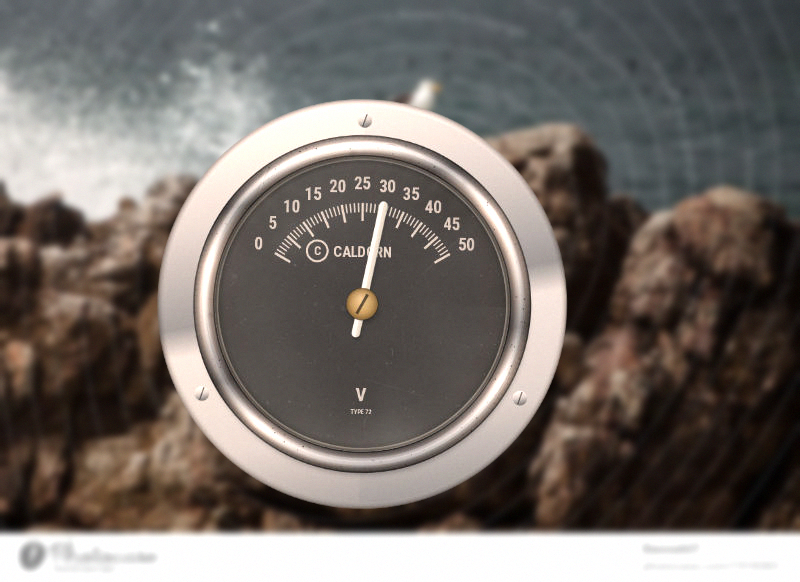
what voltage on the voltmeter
30 V
